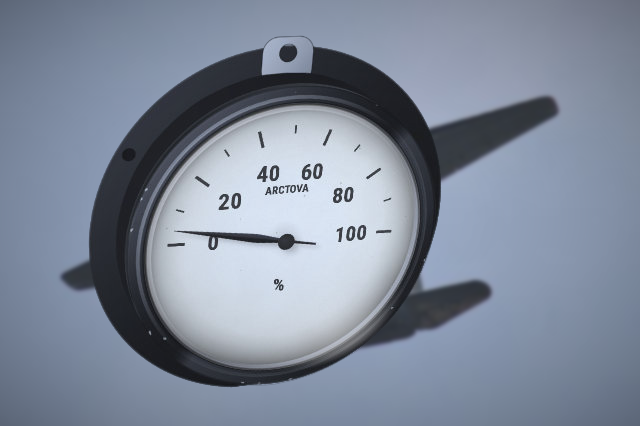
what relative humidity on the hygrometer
5 %
